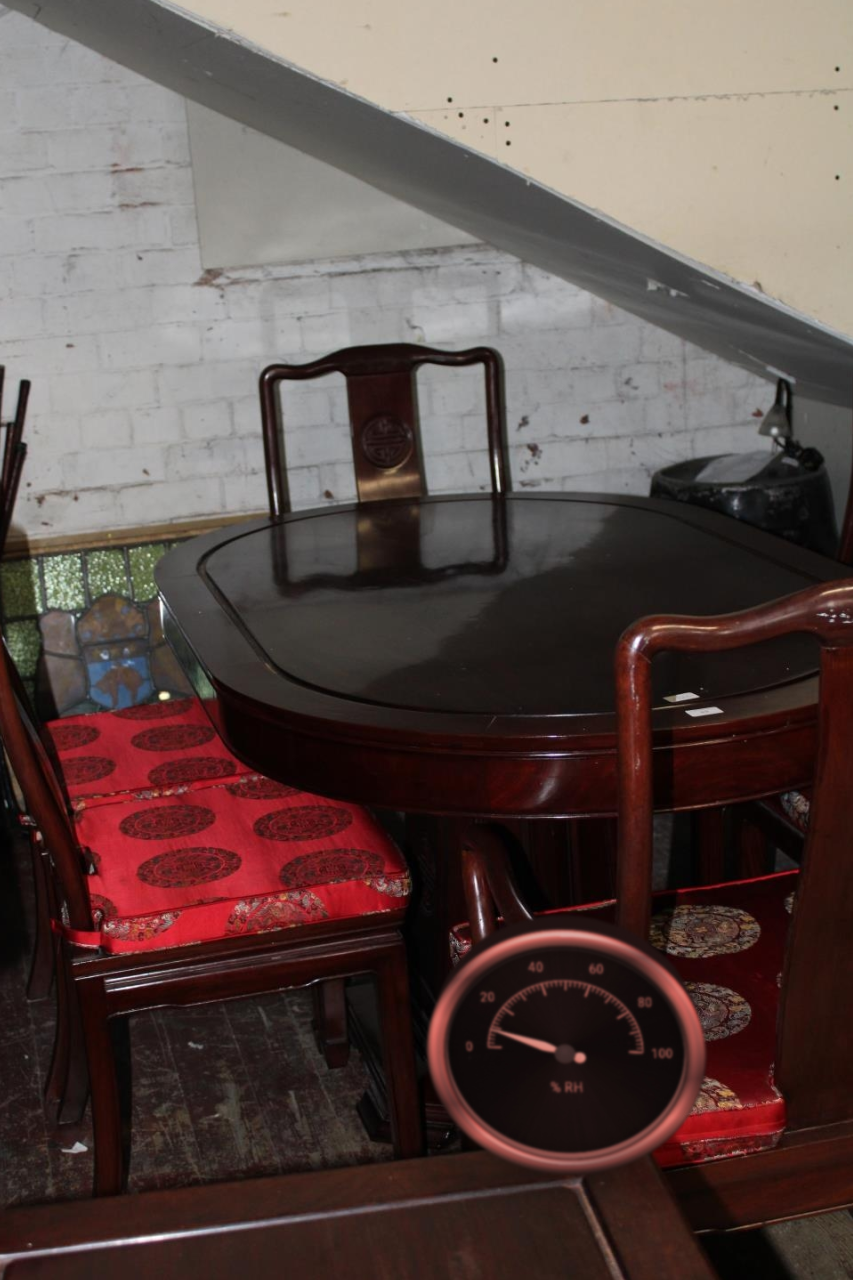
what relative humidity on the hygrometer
10 %
